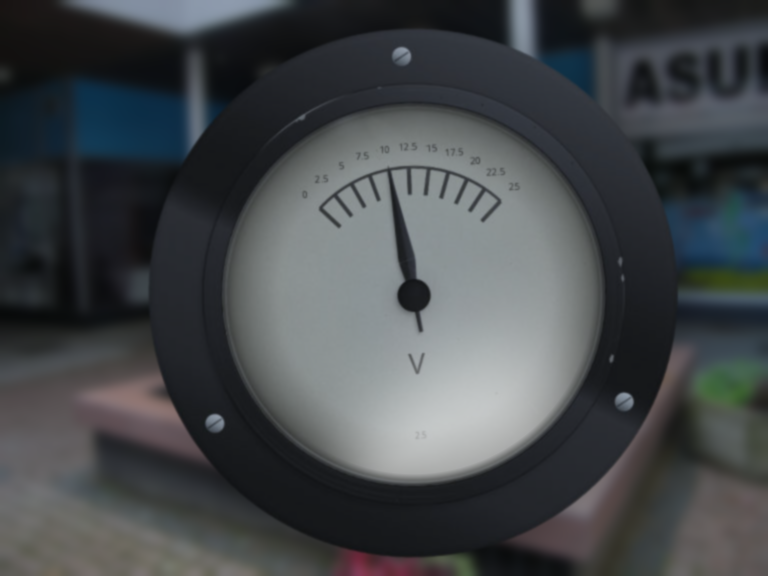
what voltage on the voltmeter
10 V
